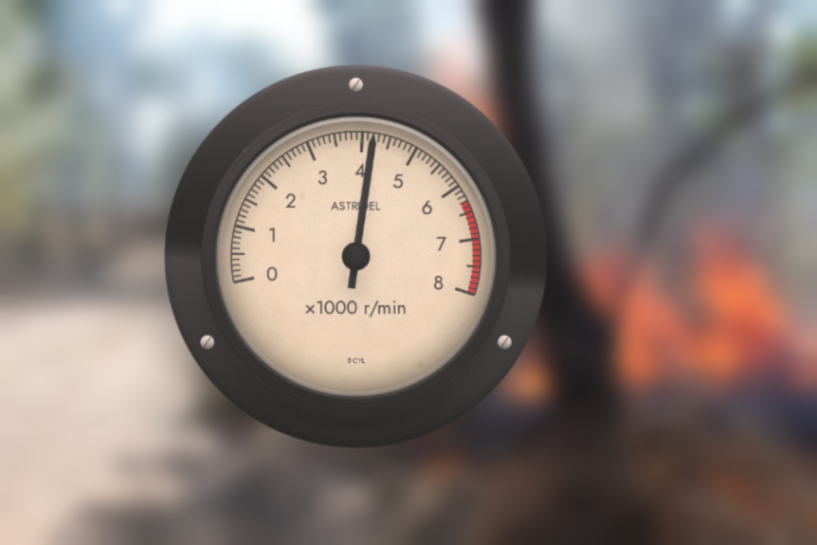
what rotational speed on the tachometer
4200 rpm
